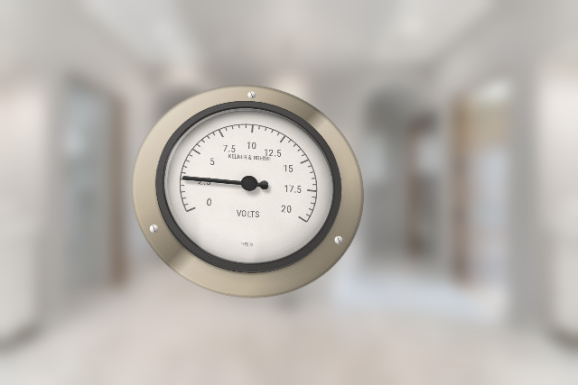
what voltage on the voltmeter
2.5 V
